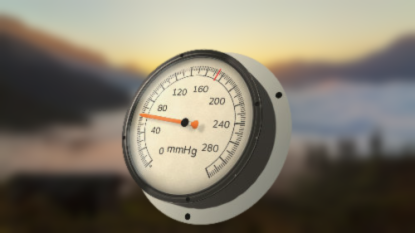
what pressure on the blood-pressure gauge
60 mmHg
